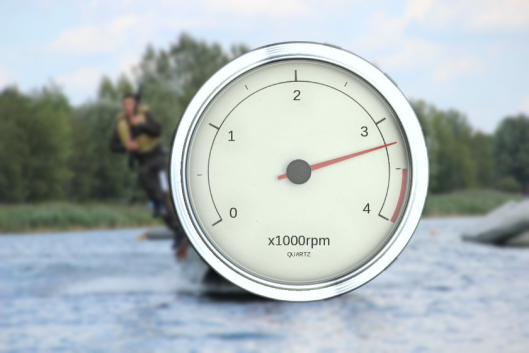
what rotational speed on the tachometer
3250 rpm
